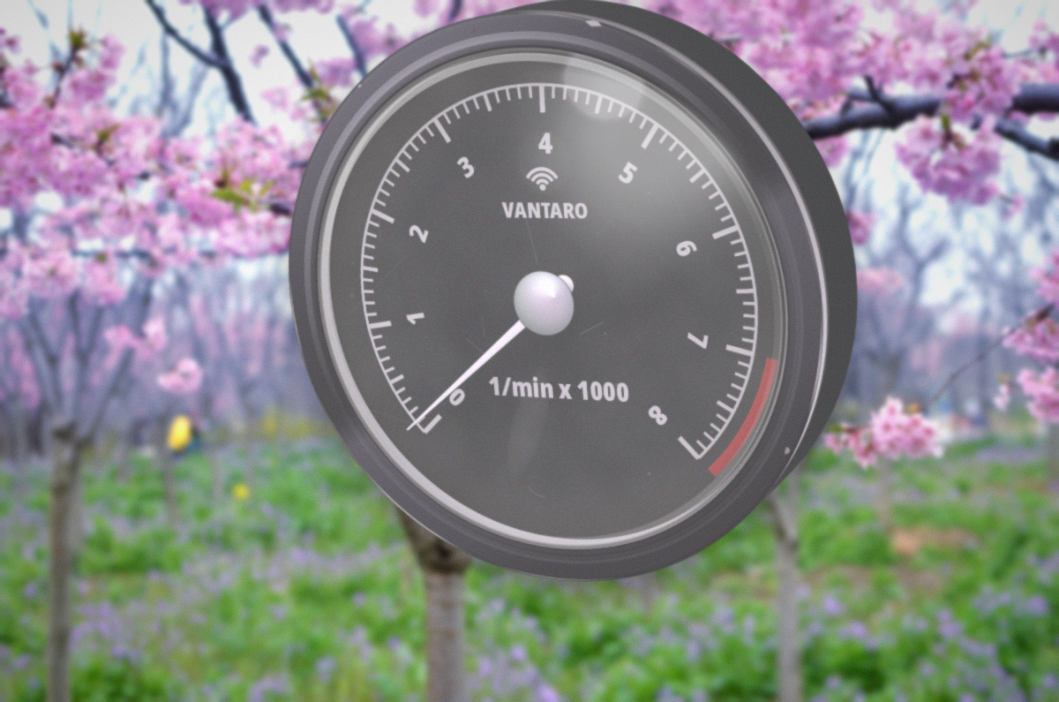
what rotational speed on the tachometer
100 rpm
